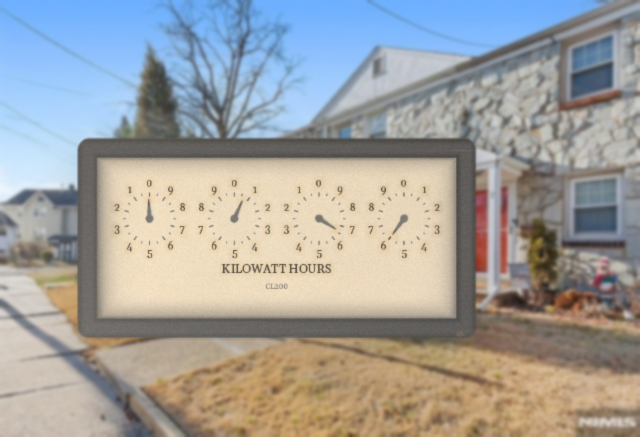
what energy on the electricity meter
66 kWh
